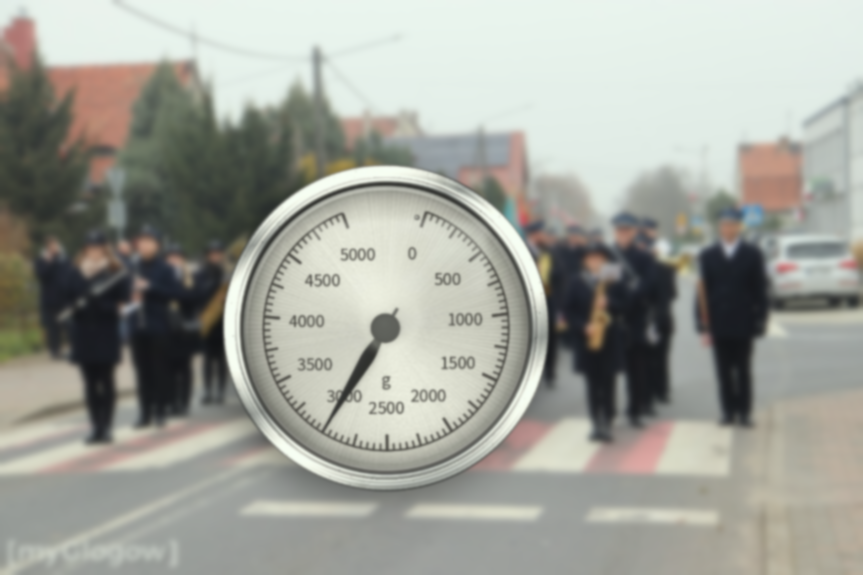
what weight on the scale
3000 g
